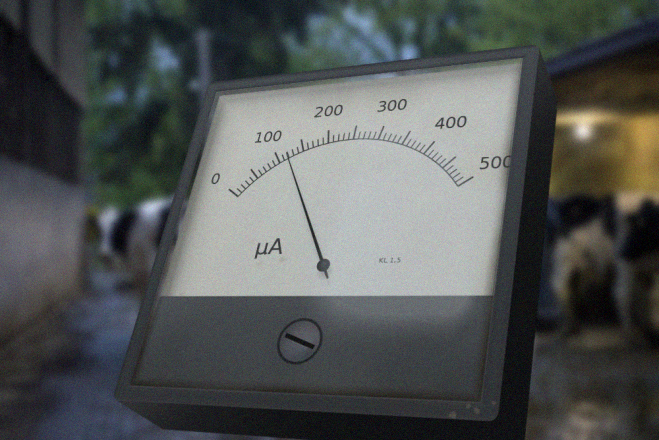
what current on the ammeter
120 µA
